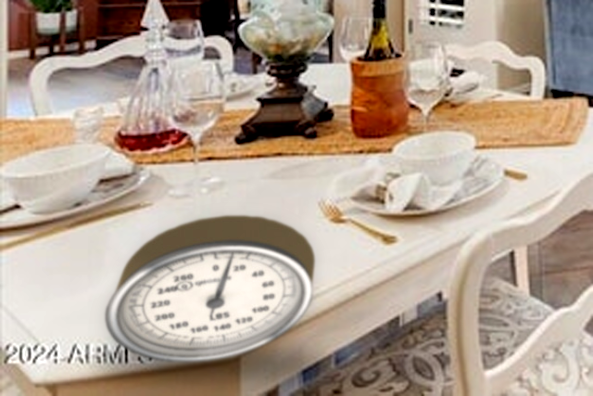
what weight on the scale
10 lb
